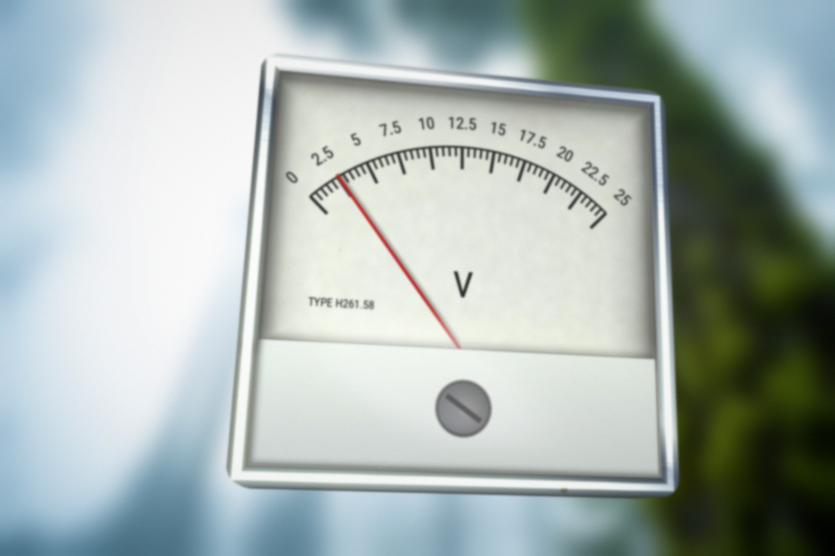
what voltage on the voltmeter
2.5 V
